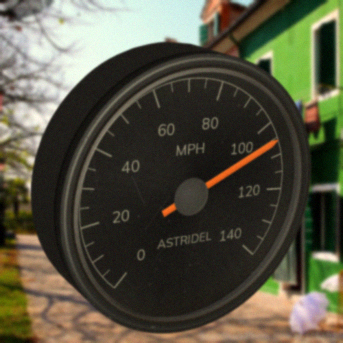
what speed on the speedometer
105 mph
